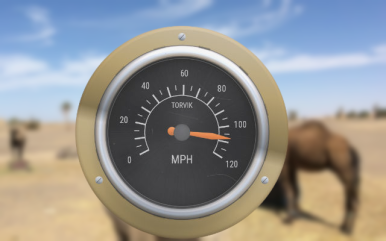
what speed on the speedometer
107.5 mph
